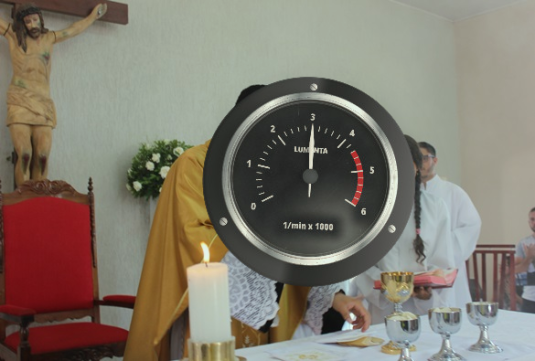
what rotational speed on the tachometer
3000 rpm
